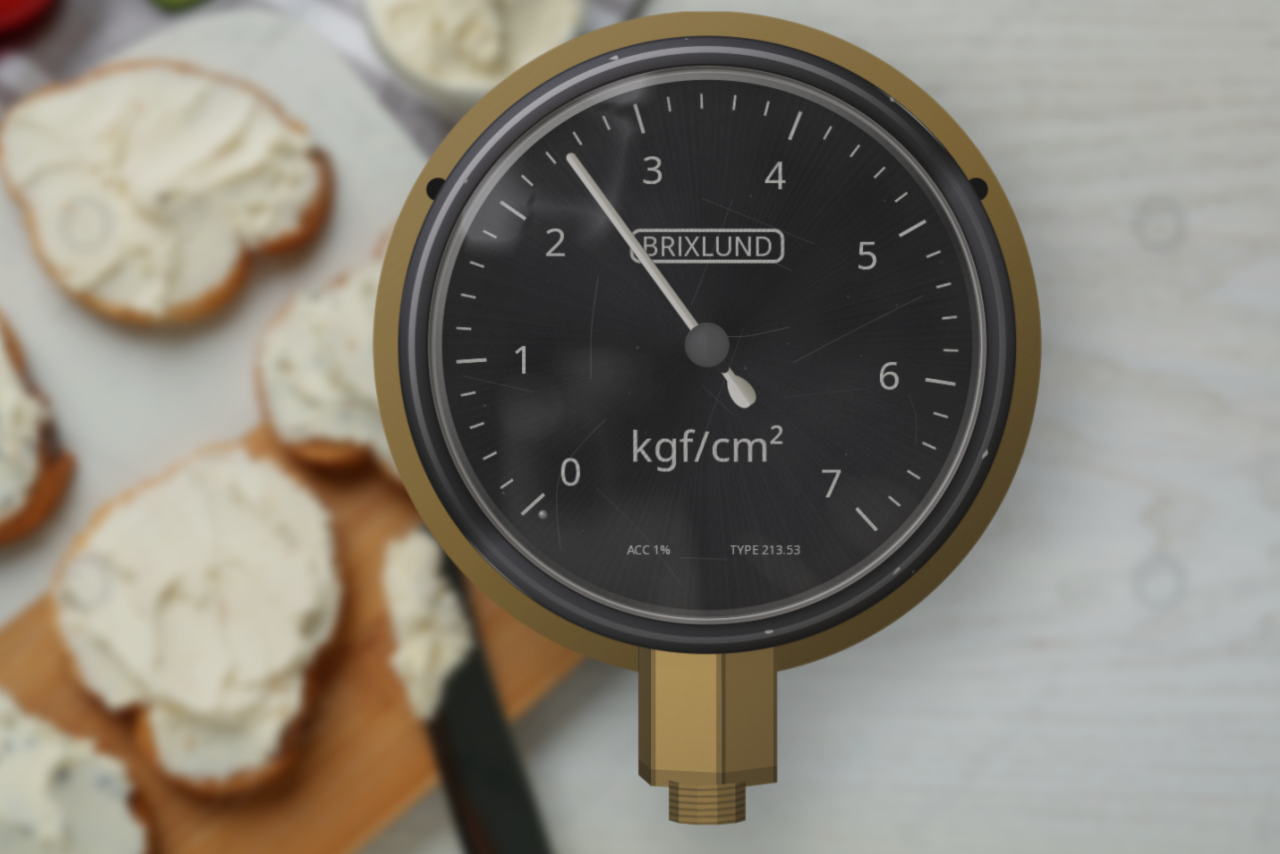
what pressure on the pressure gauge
2.5 kg/cm²
